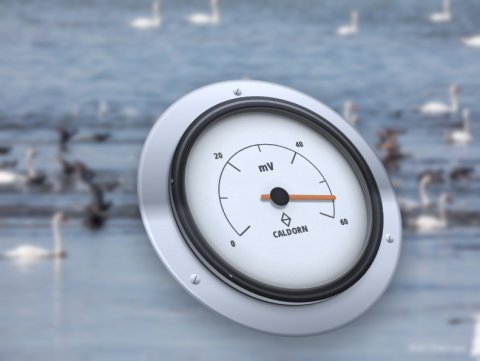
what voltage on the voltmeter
55 mV
